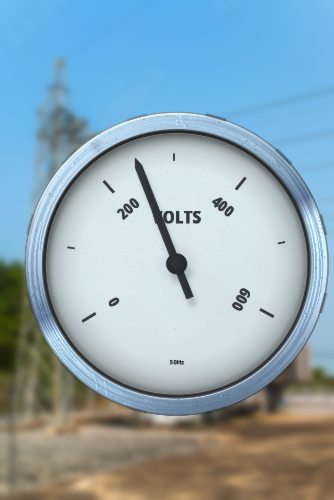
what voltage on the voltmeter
250 V
